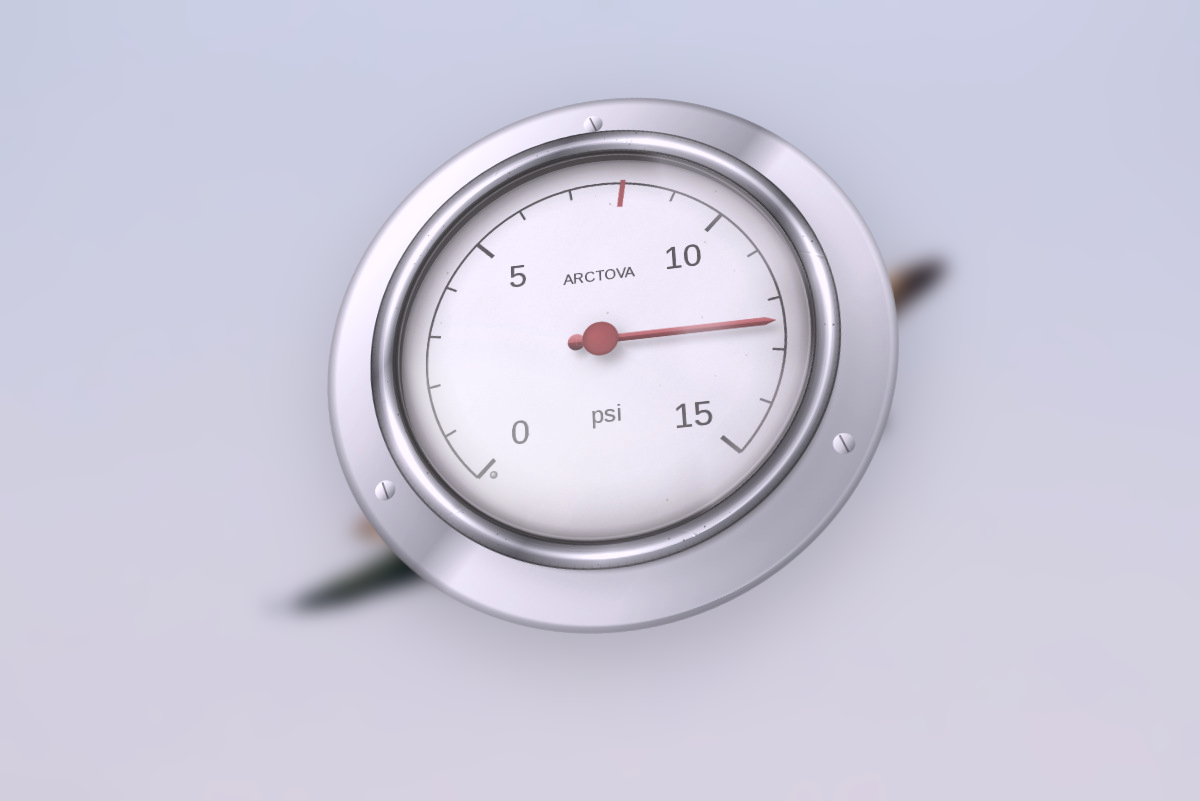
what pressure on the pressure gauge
12.5 psi
